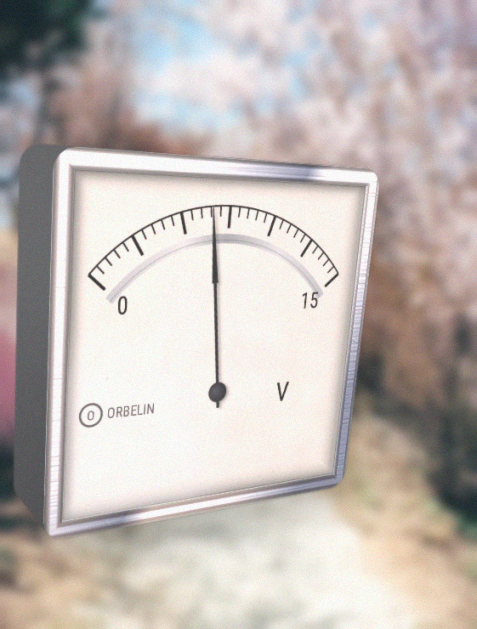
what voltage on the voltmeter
6.5 V
